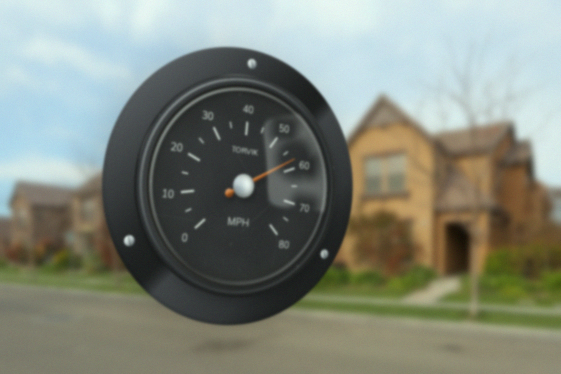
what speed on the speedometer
57.5 mph
